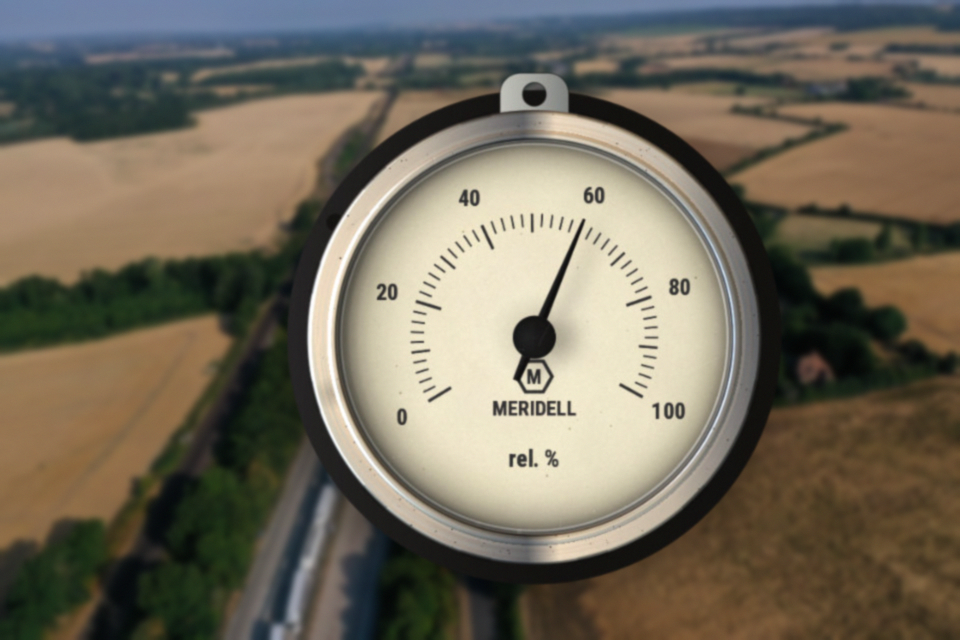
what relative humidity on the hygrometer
60 %
